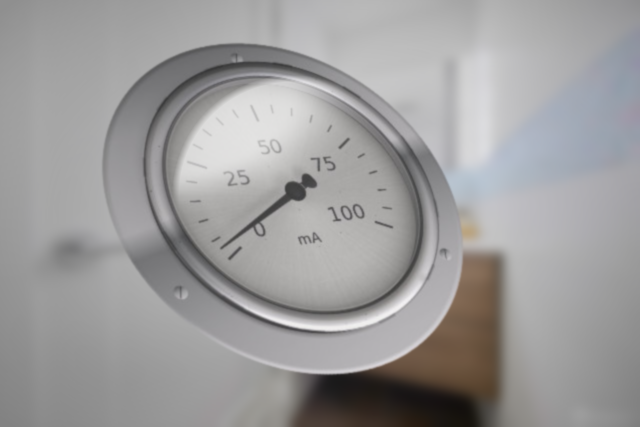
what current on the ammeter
2.5 mA
